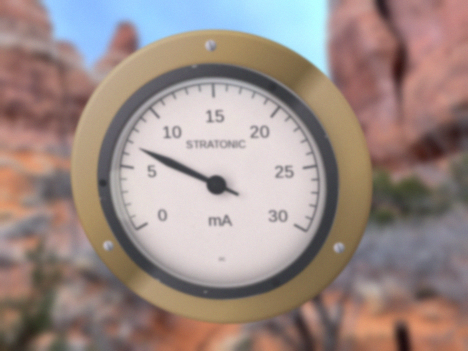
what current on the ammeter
7 mA
